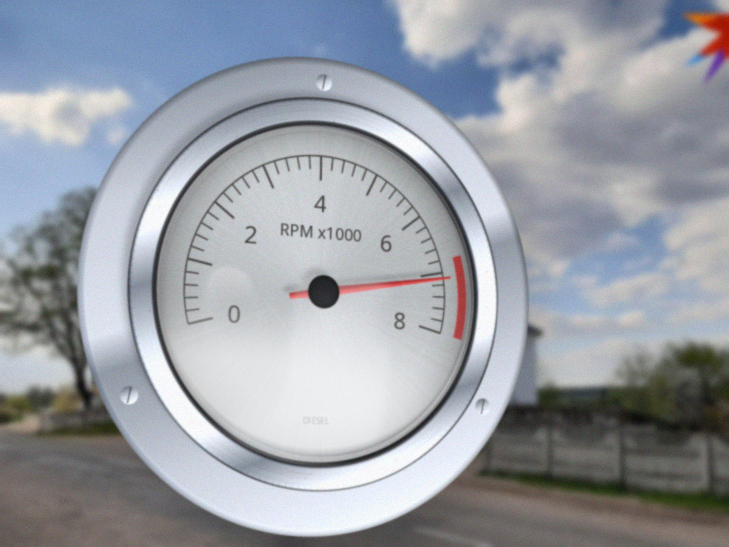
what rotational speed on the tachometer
7100 rpm
